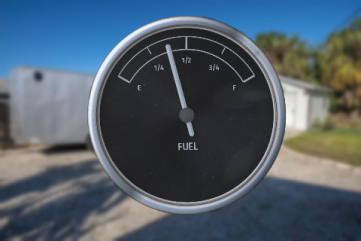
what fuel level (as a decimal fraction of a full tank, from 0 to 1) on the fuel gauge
0.375
